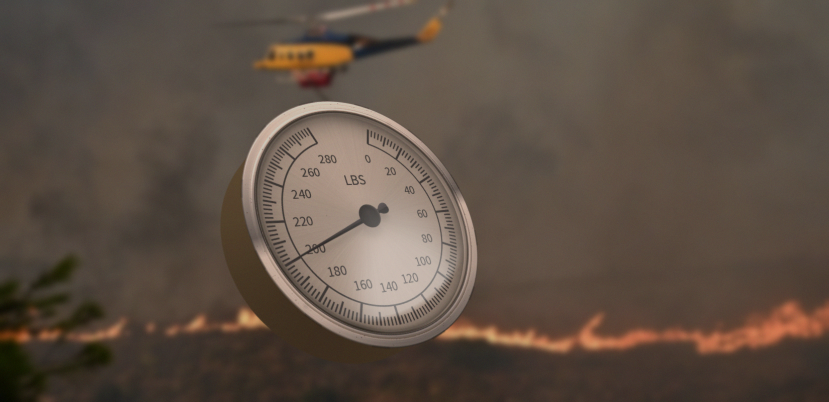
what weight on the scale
200 lb
